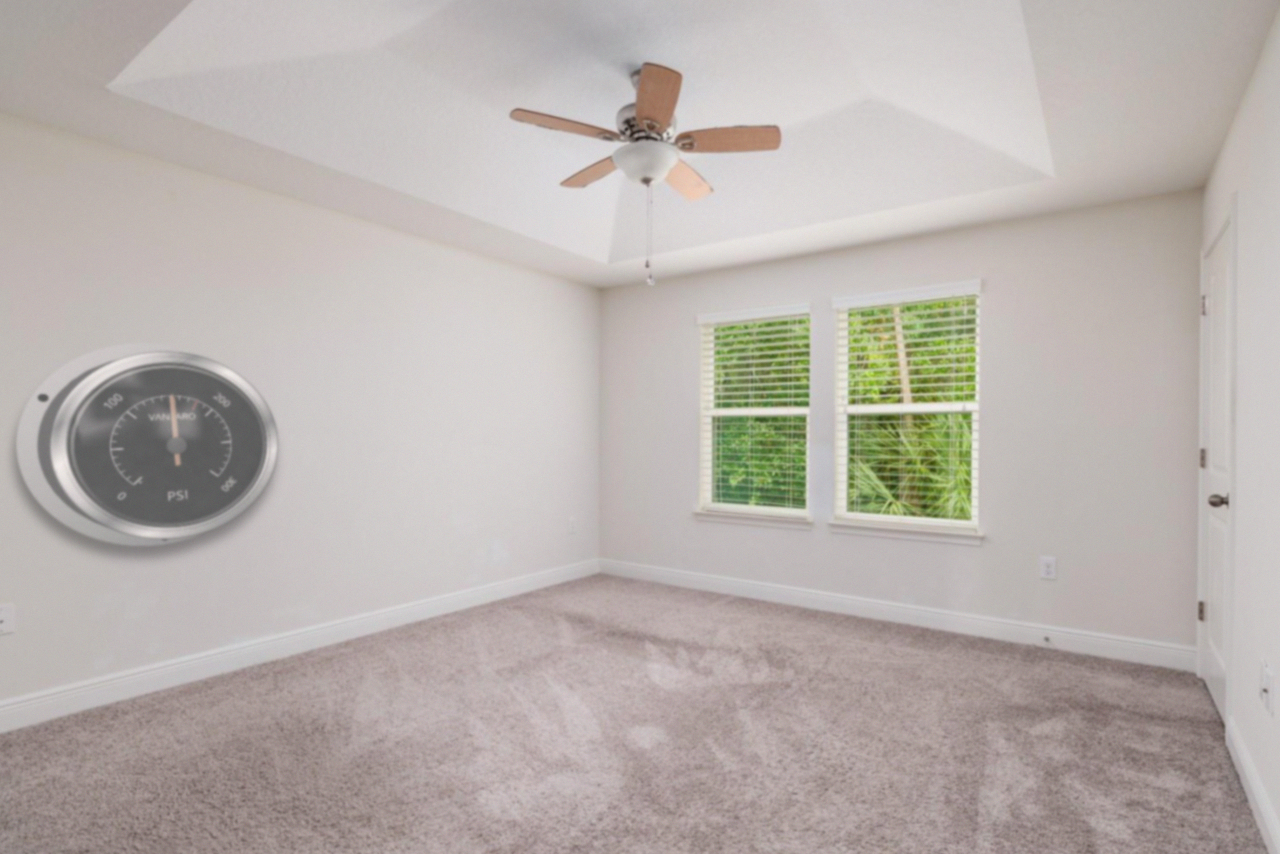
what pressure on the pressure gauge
150 psi
